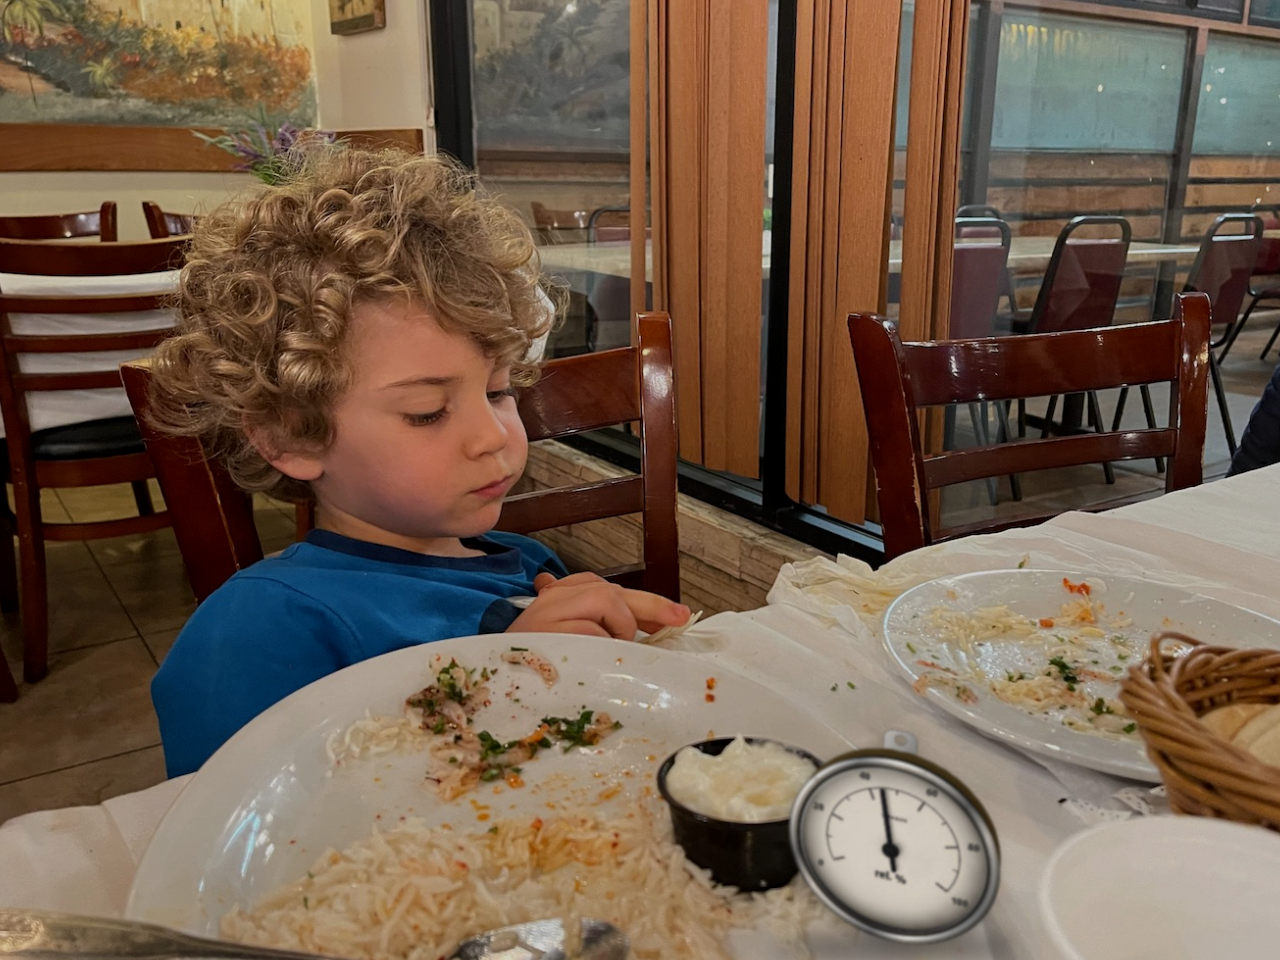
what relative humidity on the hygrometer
45 %
